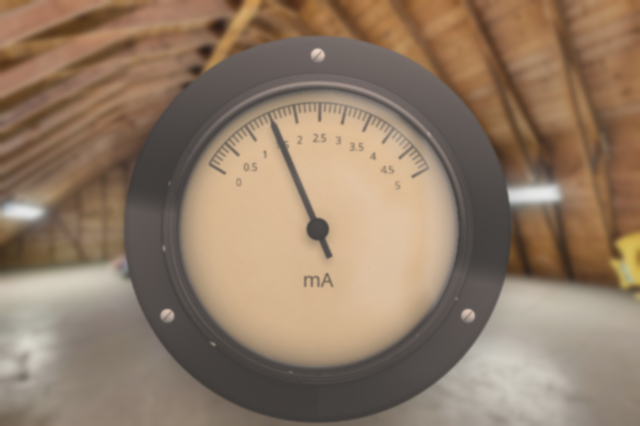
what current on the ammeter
1.5 mA
